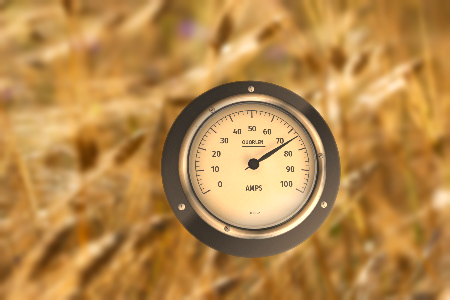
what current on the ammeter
74 A
